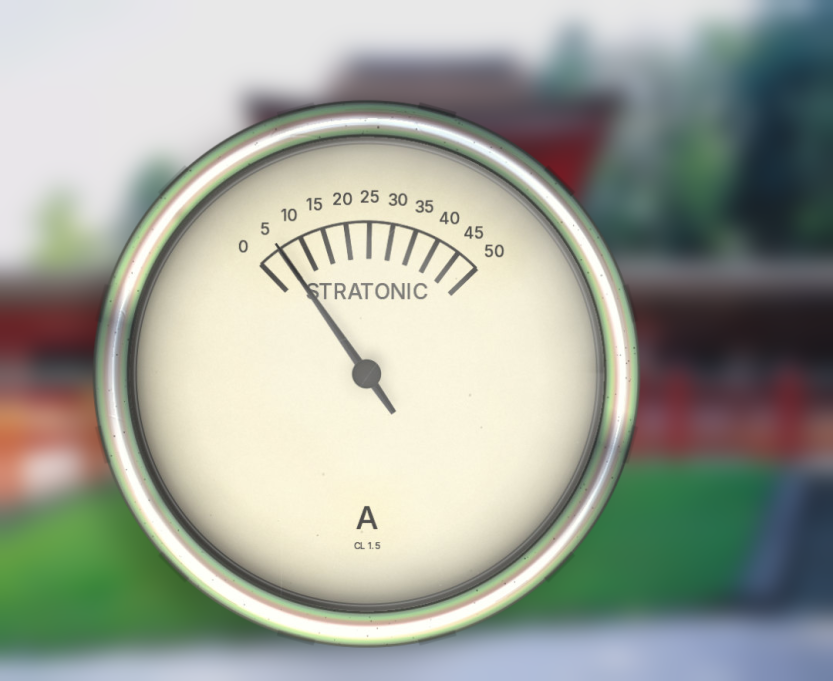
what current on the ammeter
5 A
